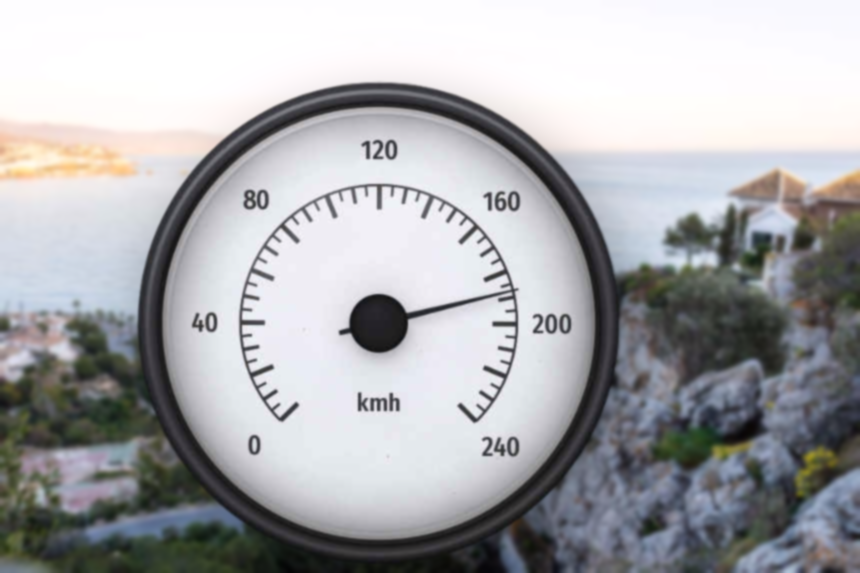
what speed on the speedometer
187.5 km/h
